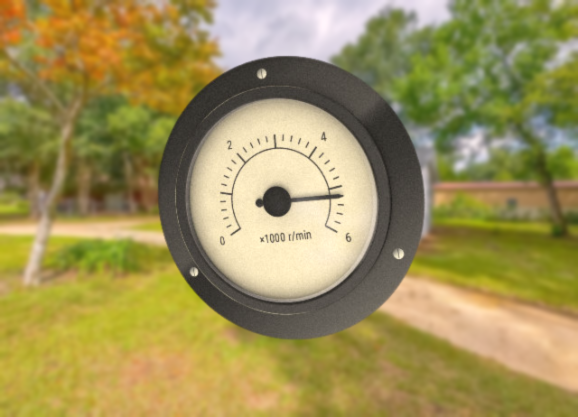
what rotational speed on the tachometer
5200 rpm
